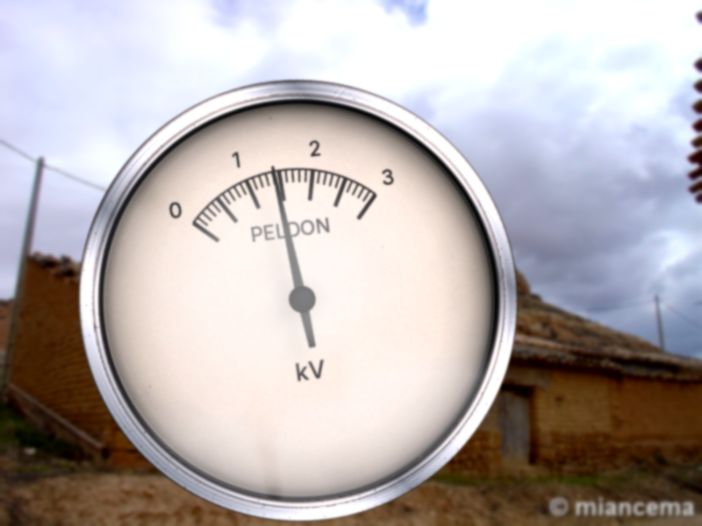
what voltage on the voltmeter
1.4 kV
